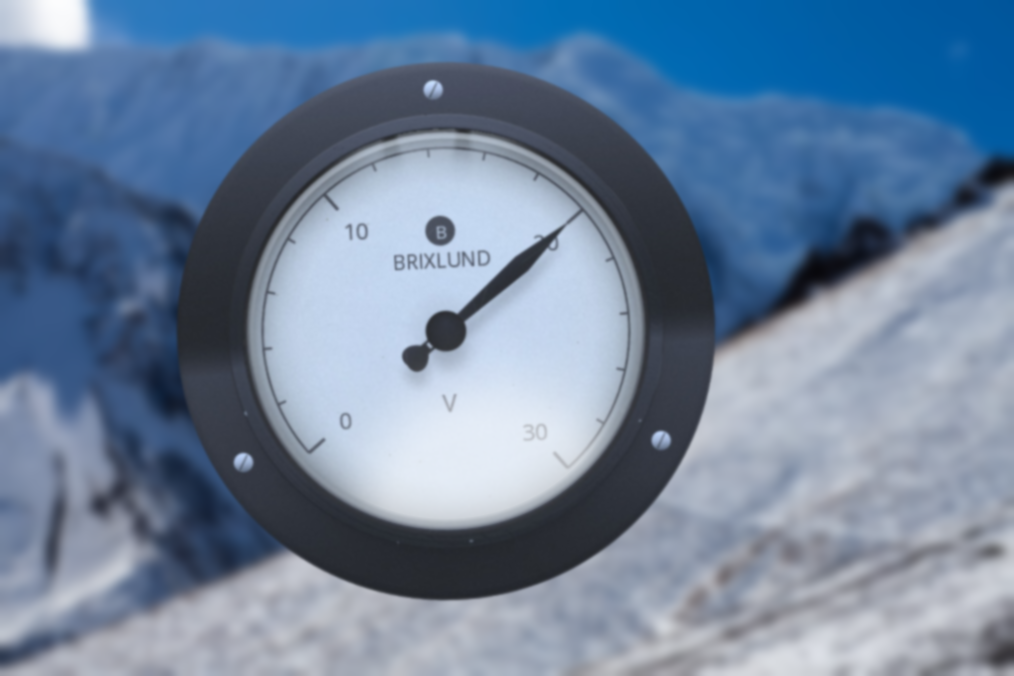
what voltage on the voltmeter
20 V
